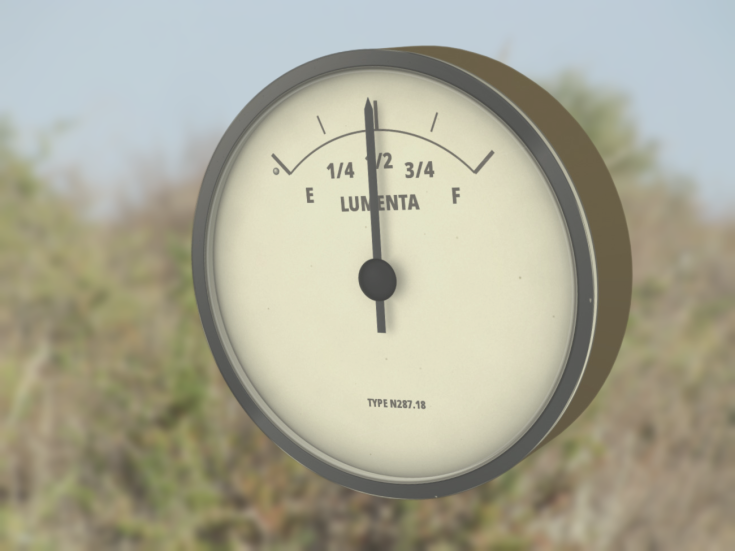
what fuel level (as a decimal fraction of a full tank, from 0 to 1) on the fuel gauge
0.5
